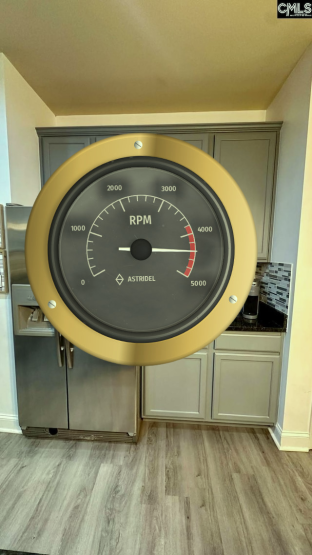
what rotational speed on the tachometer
4400 rpm
